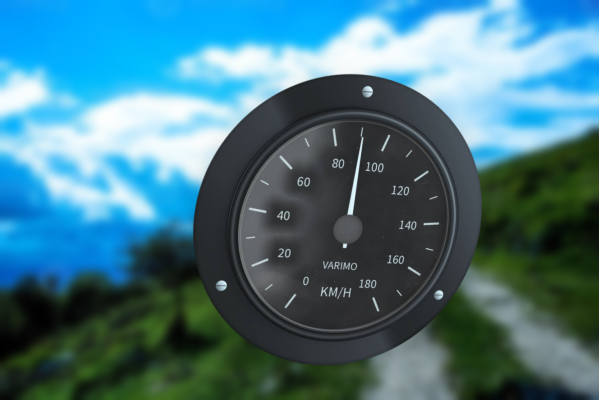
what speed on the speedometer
90 km/h
